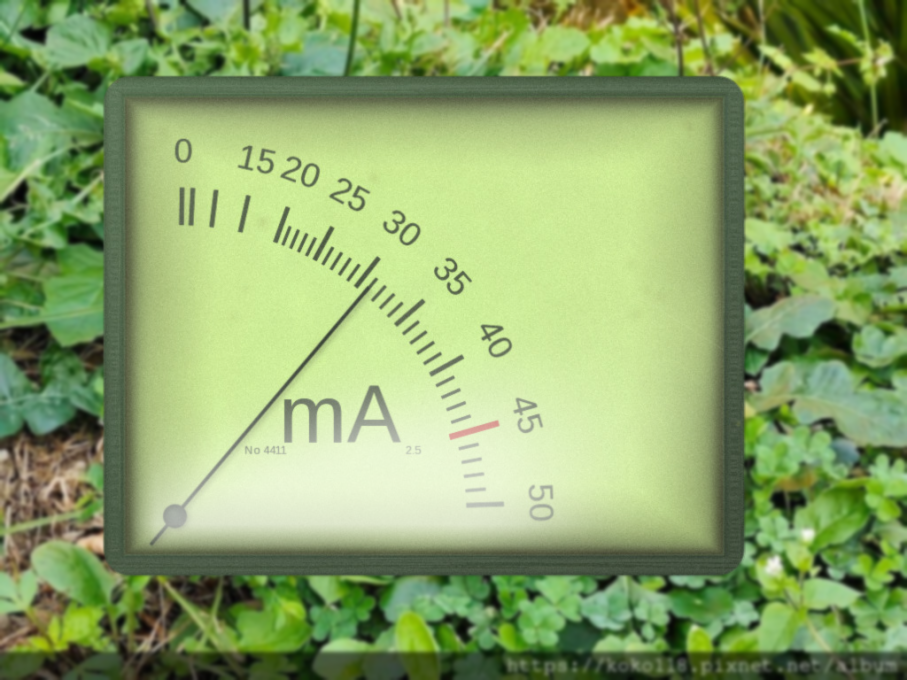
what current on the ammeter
31 mA
